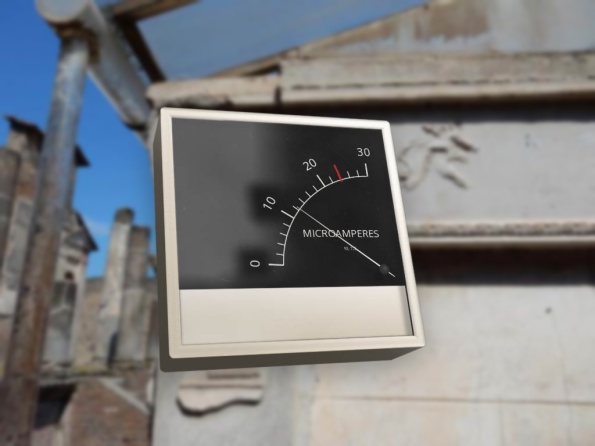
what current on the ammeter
12 µA
